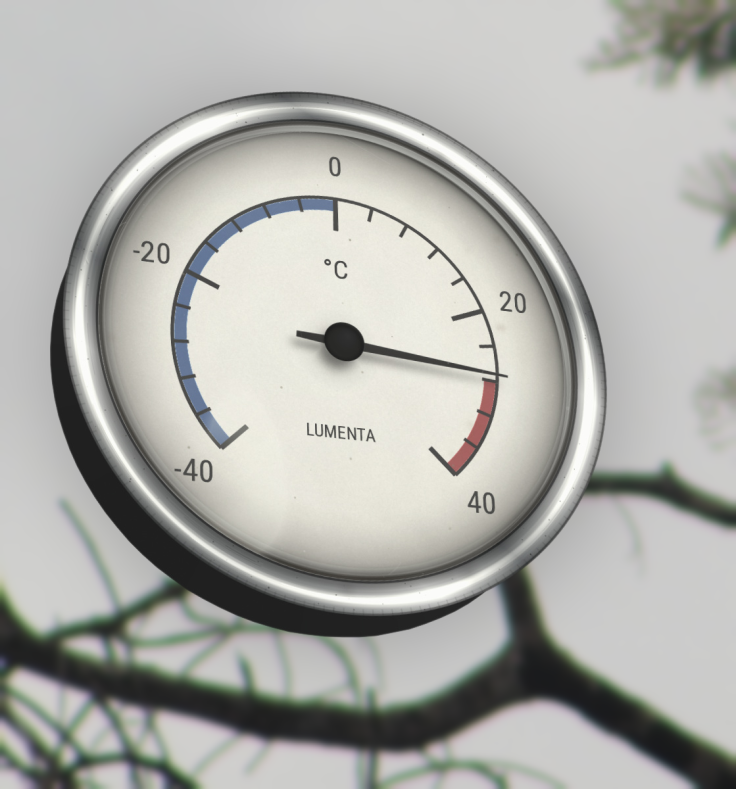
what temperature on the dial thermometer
28 °C
